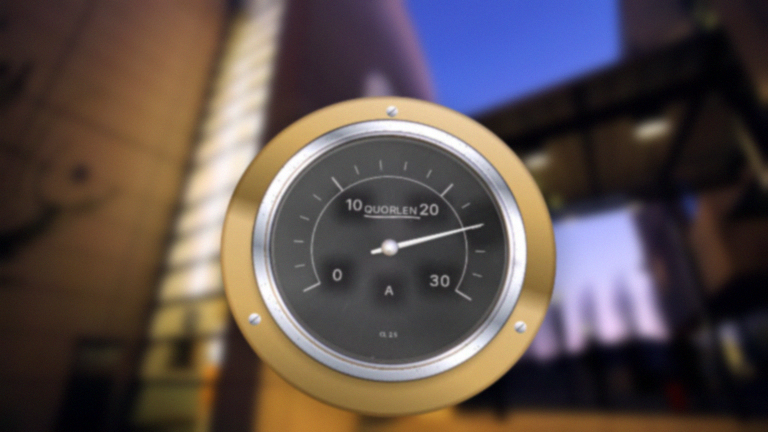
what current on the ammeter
24 A
